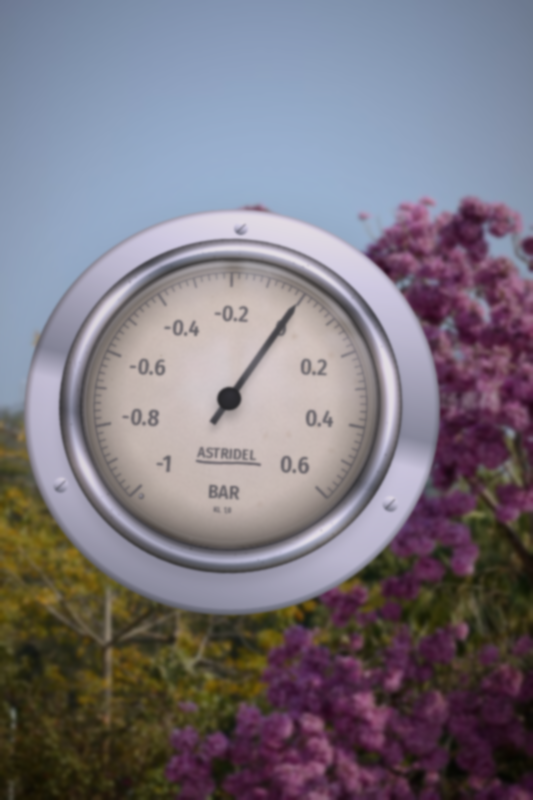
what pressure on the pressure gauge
0 bar
